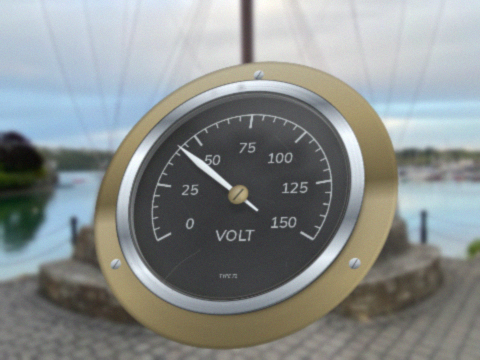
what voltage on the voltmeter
42.5 V
